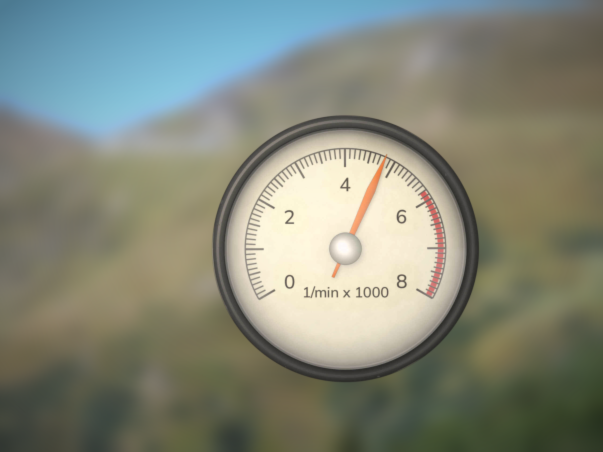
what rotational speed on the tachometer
4800 rpm
